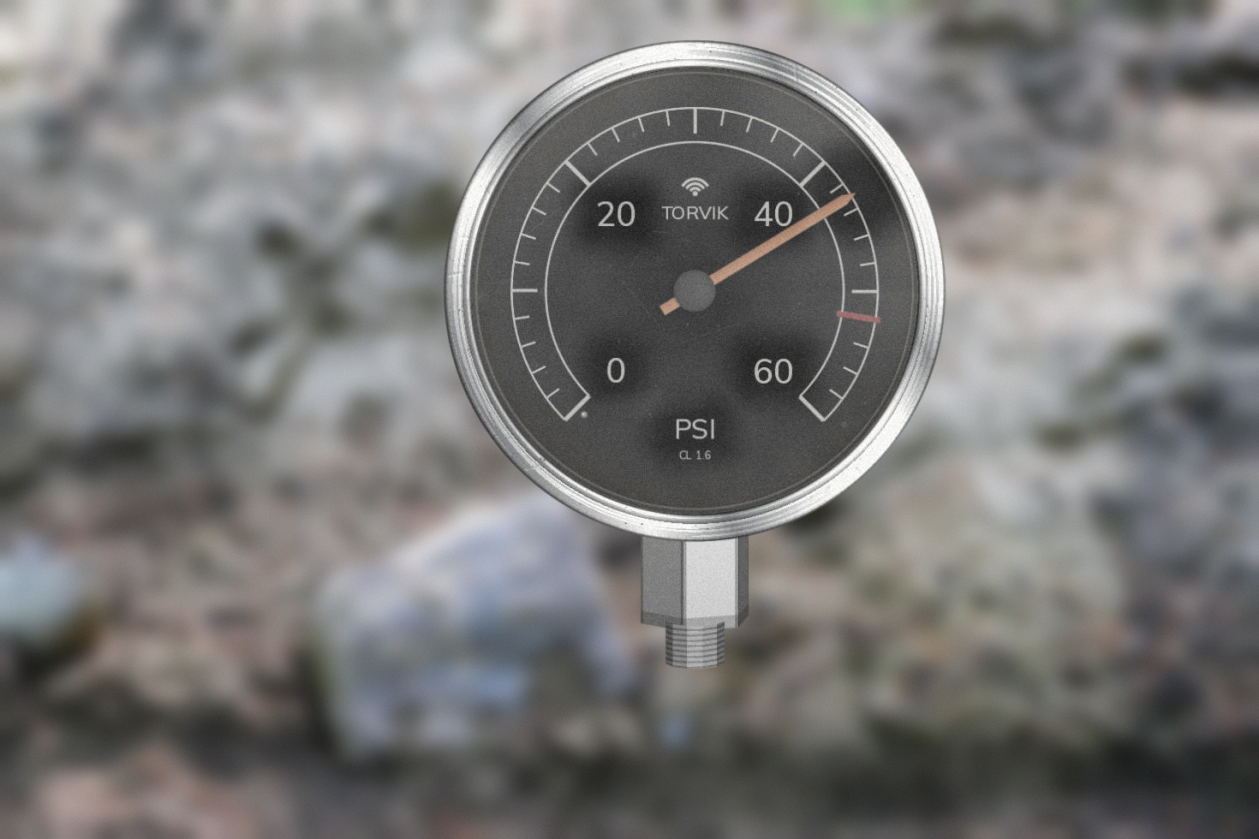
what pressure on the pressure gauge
43 psi
